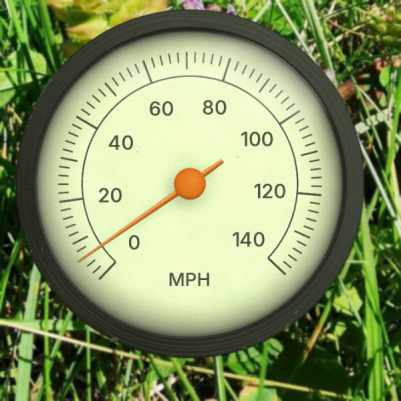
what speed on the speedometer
6 mph
